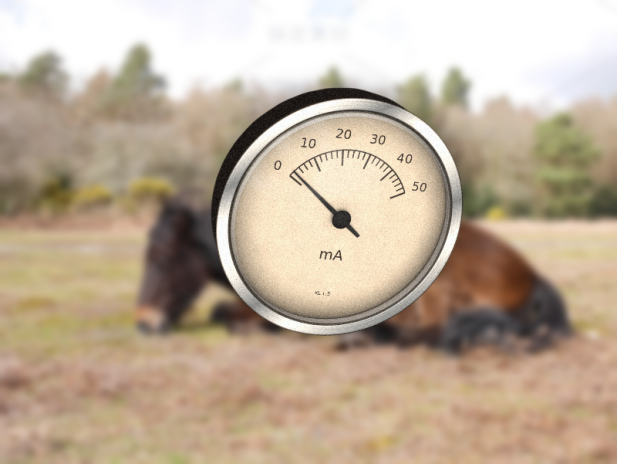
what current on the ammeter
2 mA
